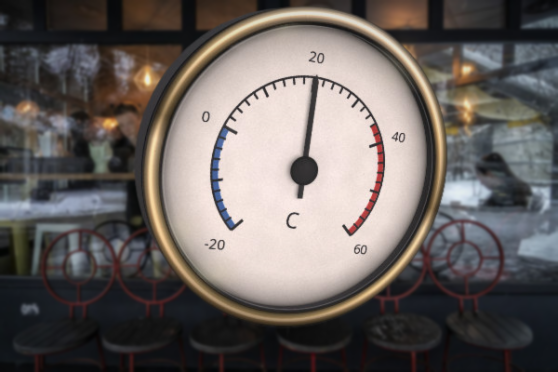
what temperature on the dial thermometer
20 °C
